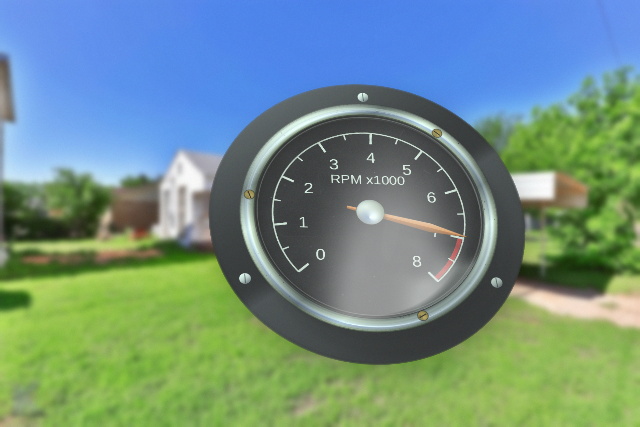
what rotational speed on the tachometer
7000 rpm
